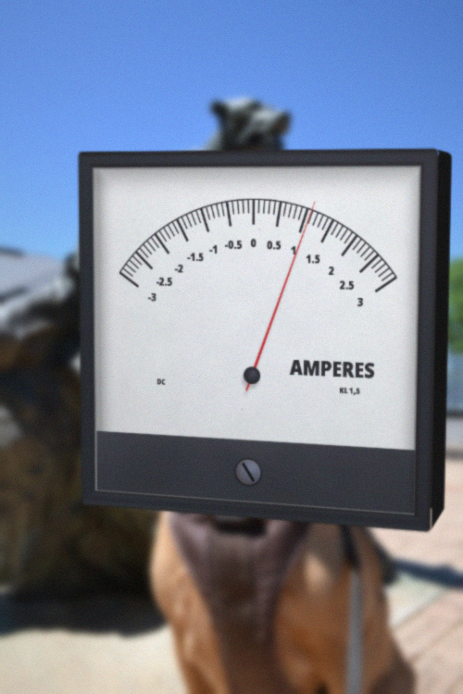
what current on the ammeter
1.1 A
